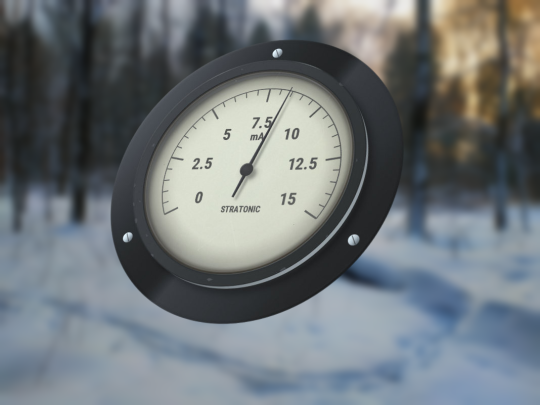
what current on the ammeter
8.5 mA
